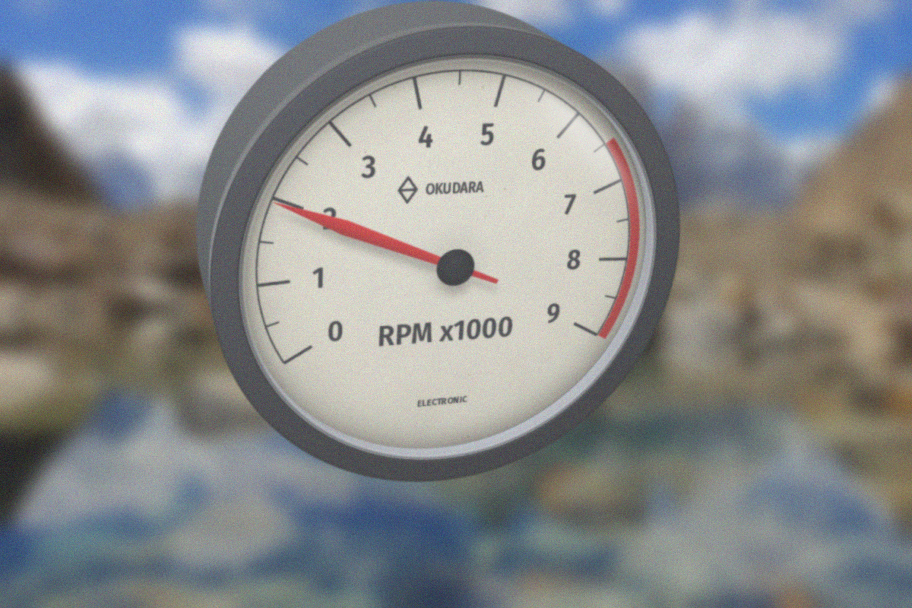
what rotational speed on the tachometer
2000 rpm
